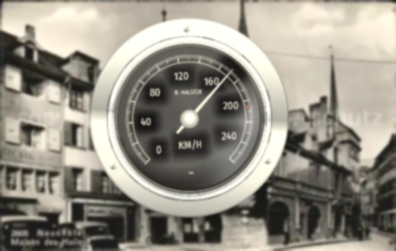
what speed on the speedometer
170 km/h
